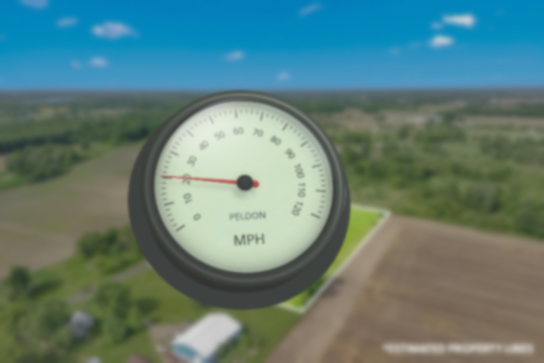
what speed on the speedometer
20 mph
